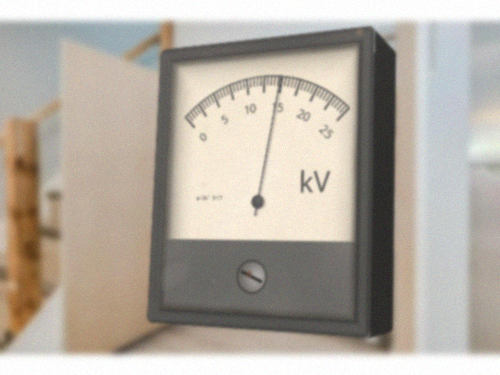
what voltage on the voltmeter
15 kV
